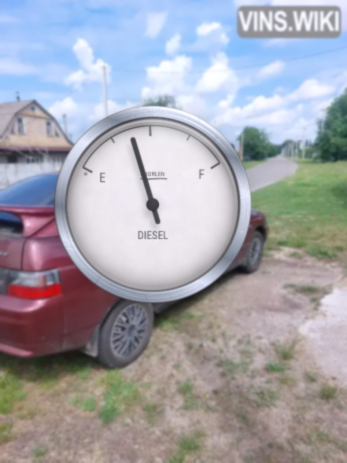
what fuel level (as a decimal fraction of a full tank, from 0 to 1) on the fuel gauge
0.375
